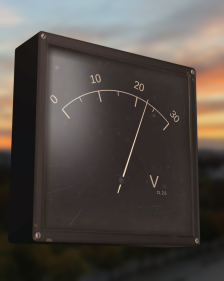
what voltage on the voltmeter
22.5 V
